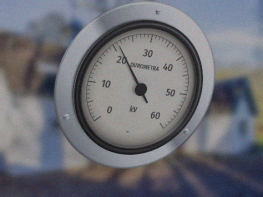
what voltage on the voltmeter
21 kV
